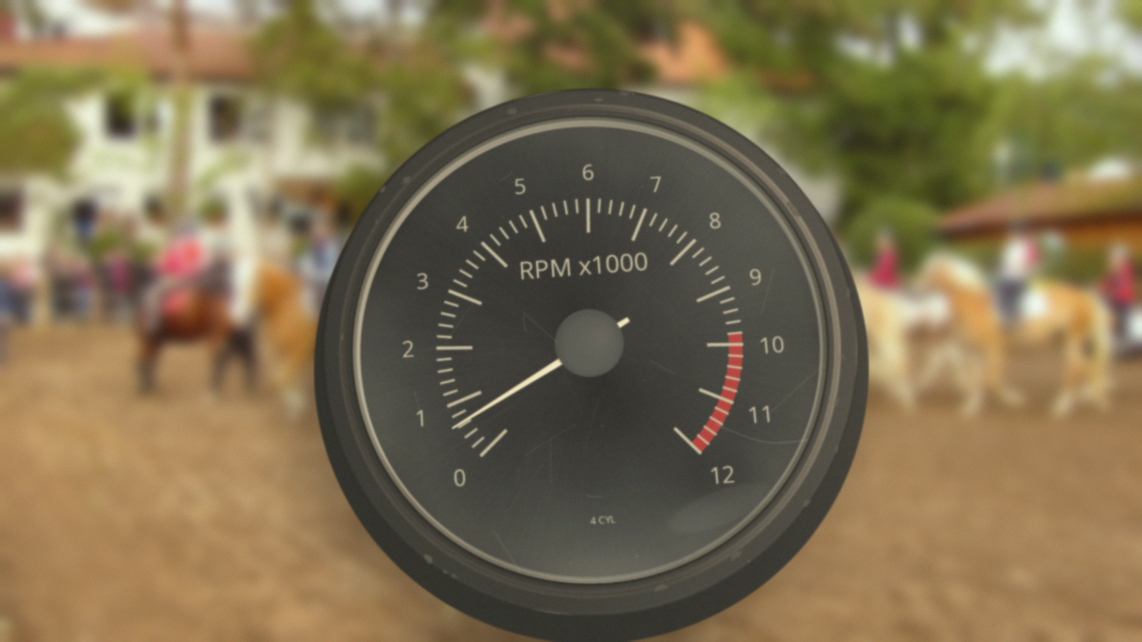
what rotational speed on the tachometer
600 rpm
